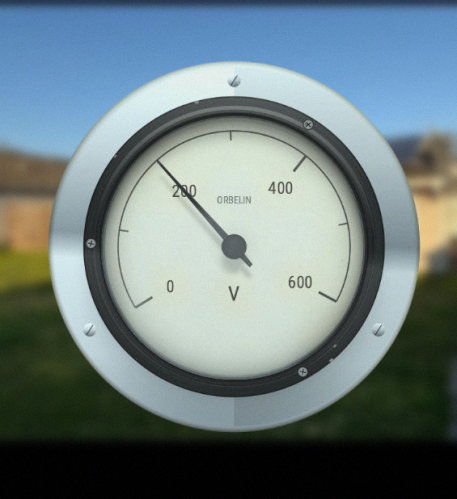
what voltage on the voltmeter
200 V
